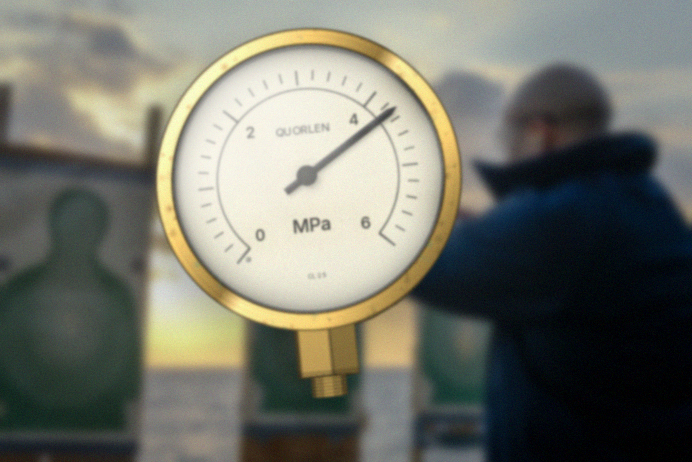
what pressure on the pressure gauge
4.3 MPa
